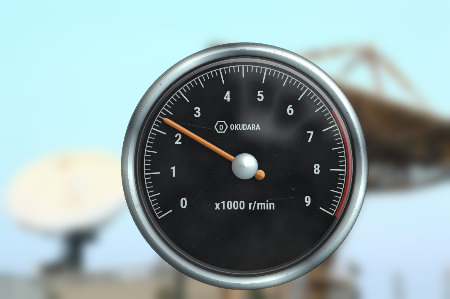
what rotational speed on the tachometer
2300 rpm
